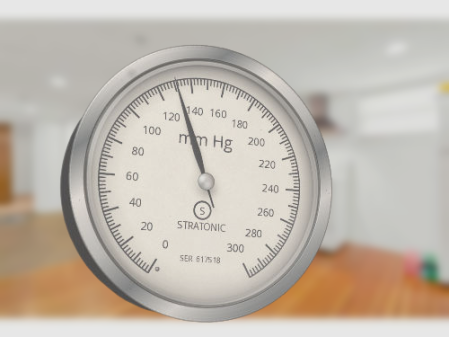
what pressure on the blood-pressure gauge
130 mmHg
